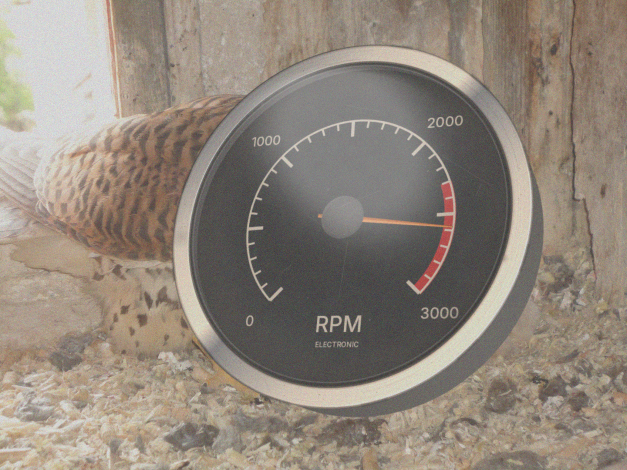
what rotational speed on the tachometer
2600 rpm
